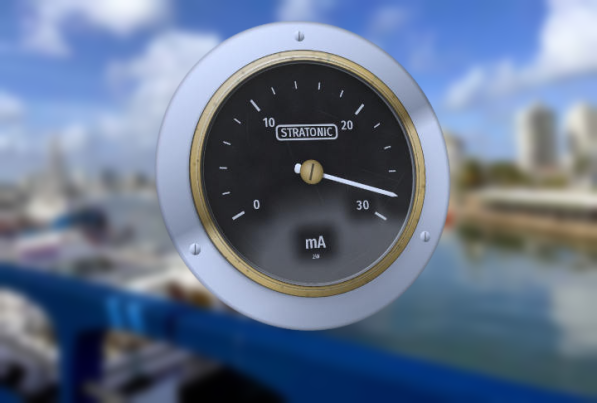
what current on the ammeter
28 mA
